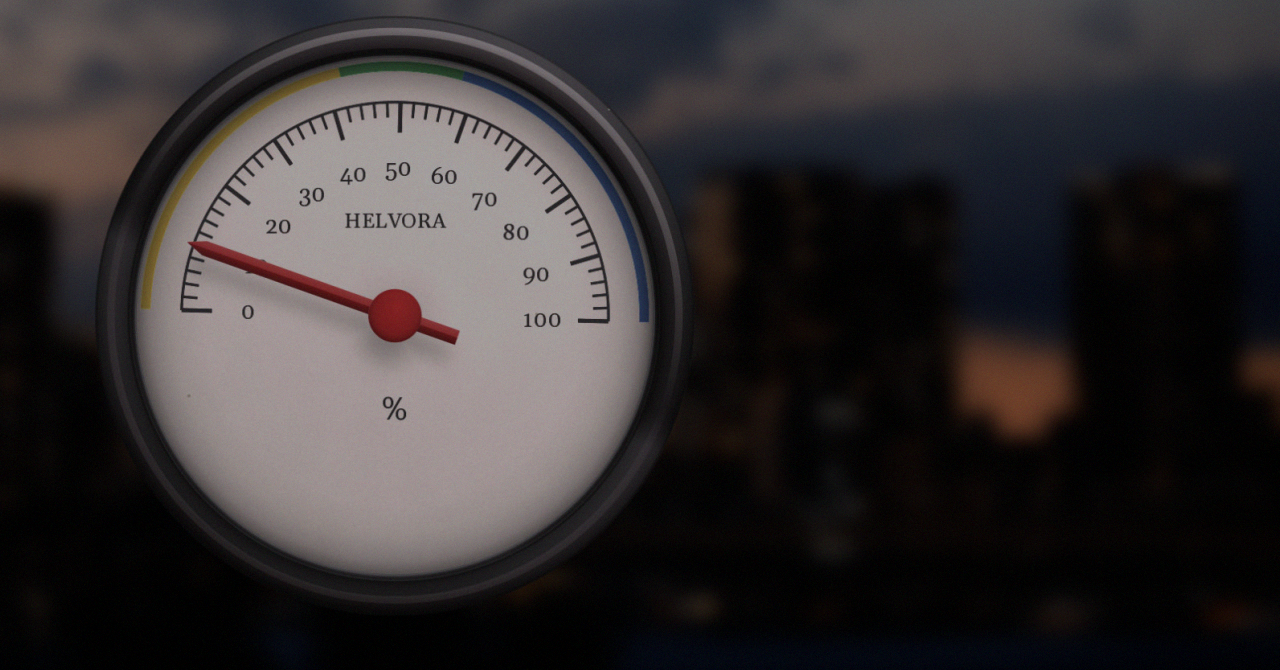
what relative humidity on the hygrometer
10 %
